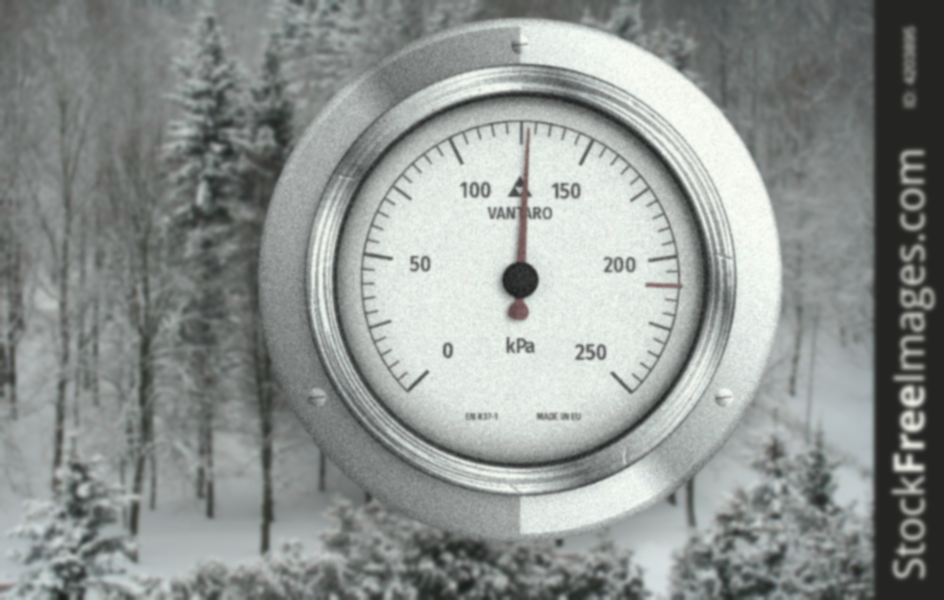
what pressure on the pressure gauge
127.5 kPa
